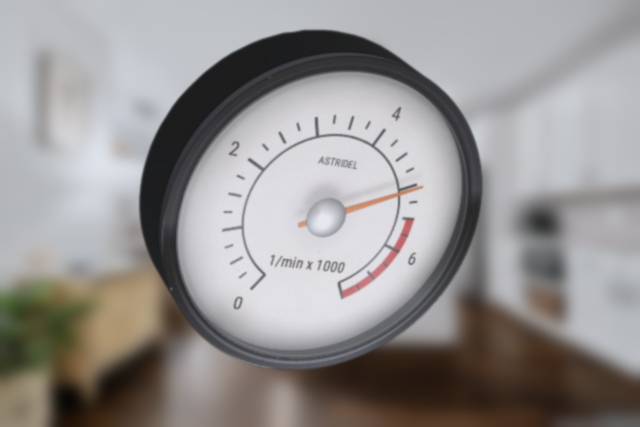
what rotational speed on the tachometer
5000 rpm
